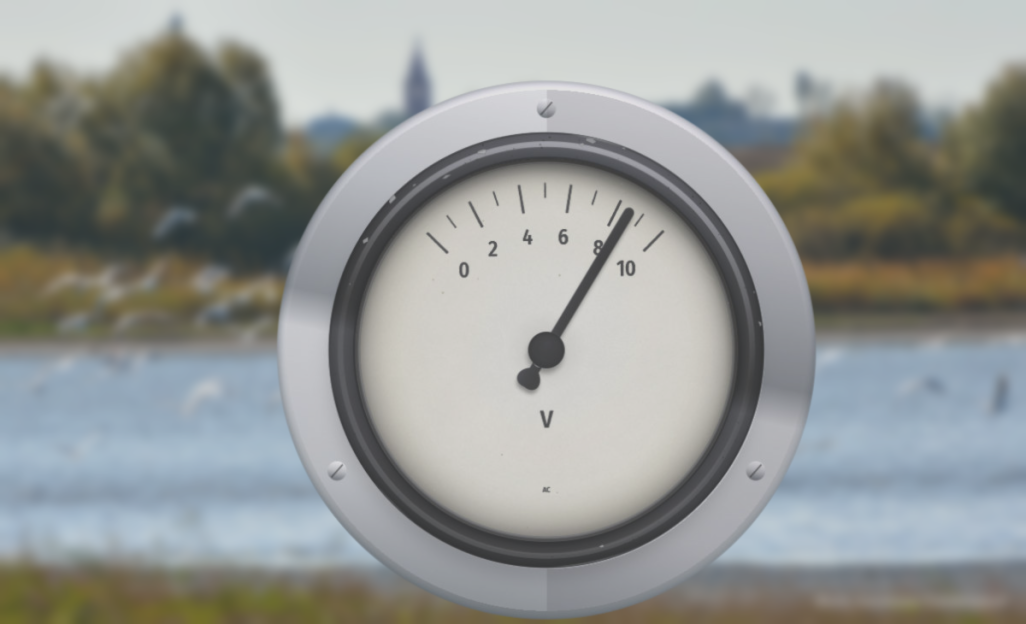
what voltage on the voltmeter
8.5 V
